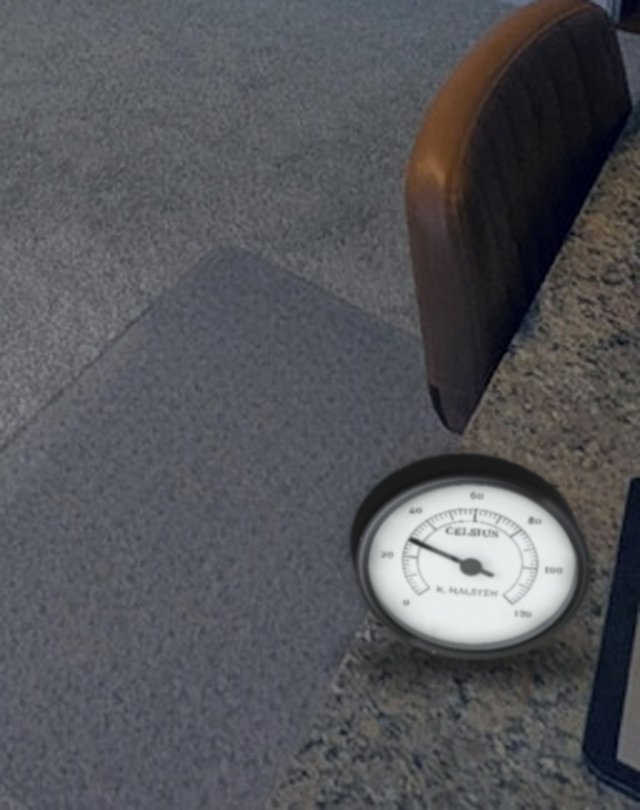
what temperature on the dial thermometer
30 °C
